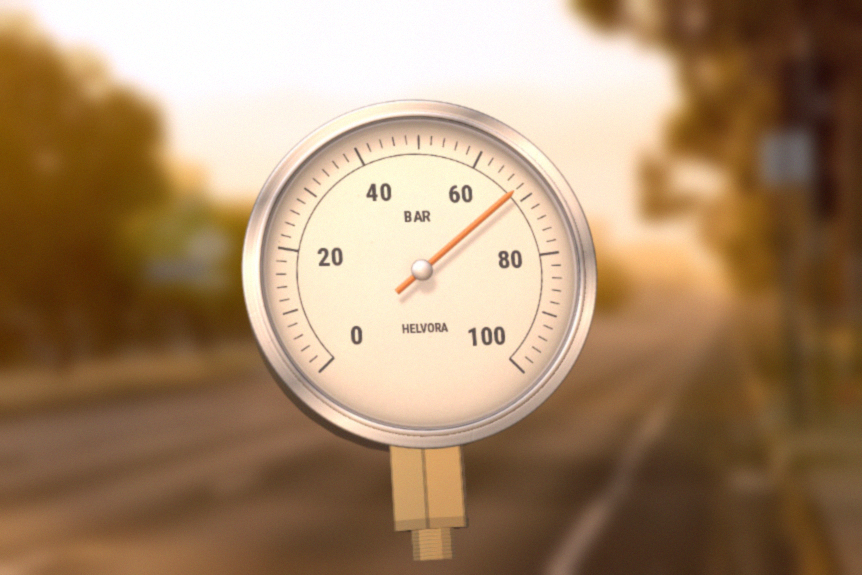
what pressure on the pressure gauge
68 bar
